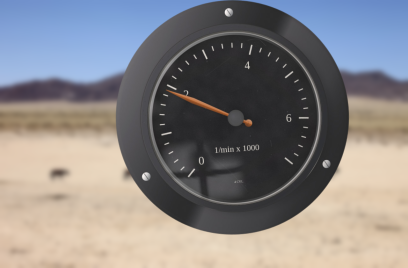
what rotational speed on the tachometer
1900 rpm
